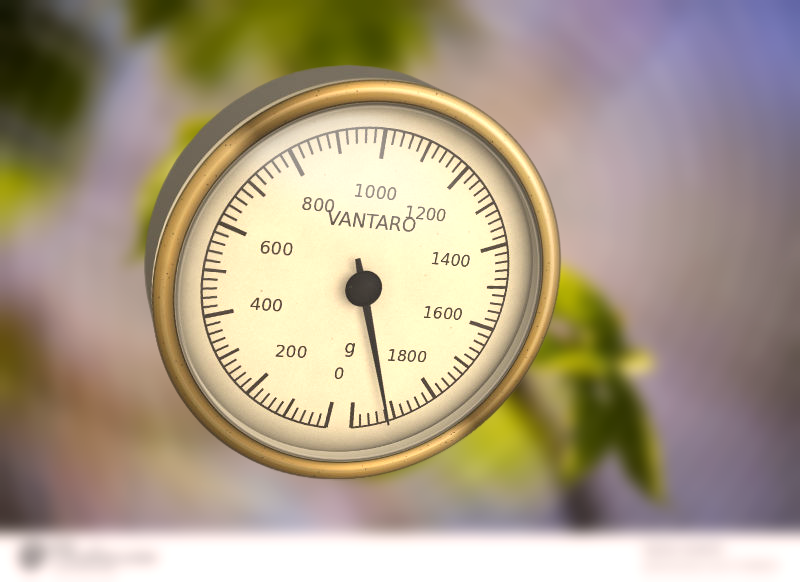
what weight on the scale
1920 g
